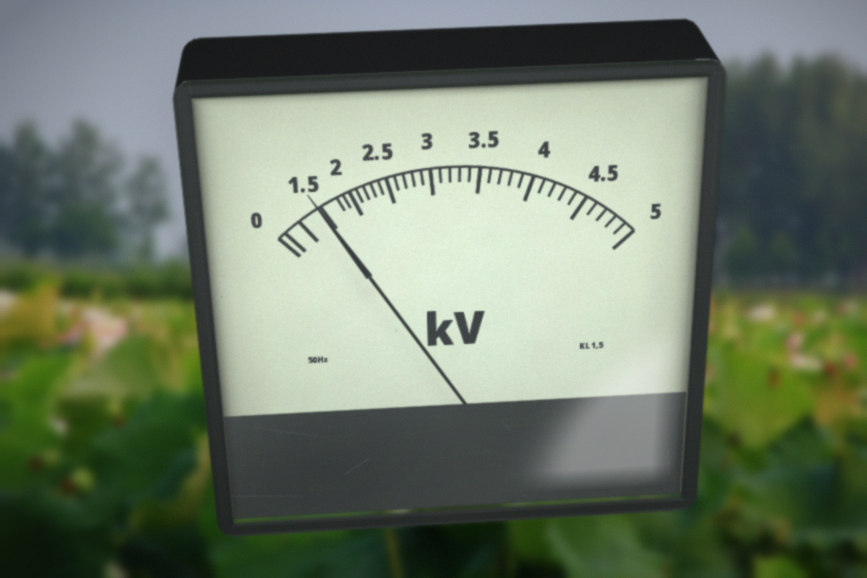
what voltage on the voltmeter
1.5 kV
